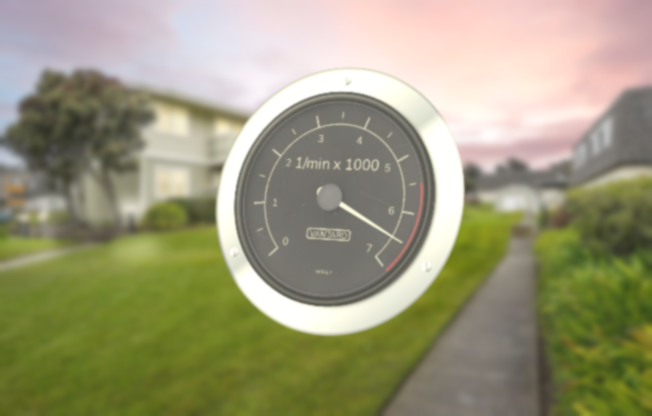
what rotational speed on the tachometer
6500 rpm
